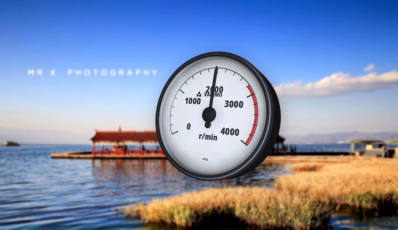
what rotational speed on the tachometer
2000 rpm
